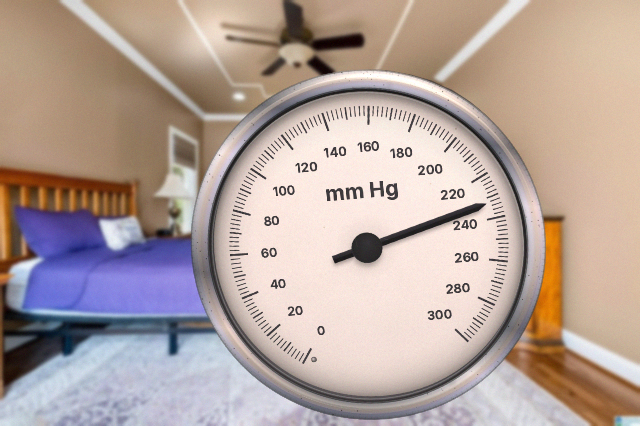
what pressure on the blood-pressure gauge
232 mmHg
